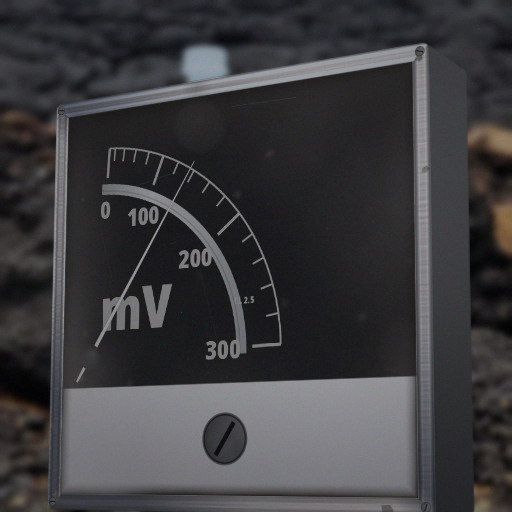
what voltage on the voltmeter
140 mV
